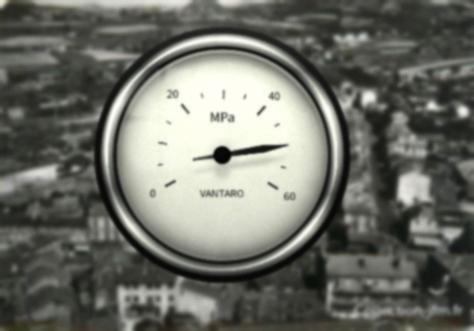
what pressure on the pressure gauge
50 MPa
